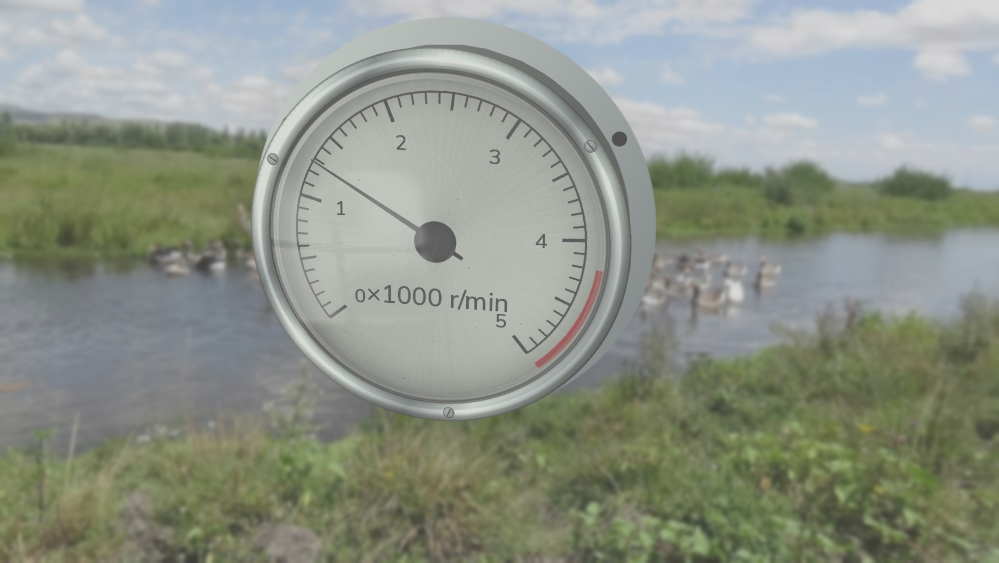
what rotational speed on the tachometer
1300 rpm
